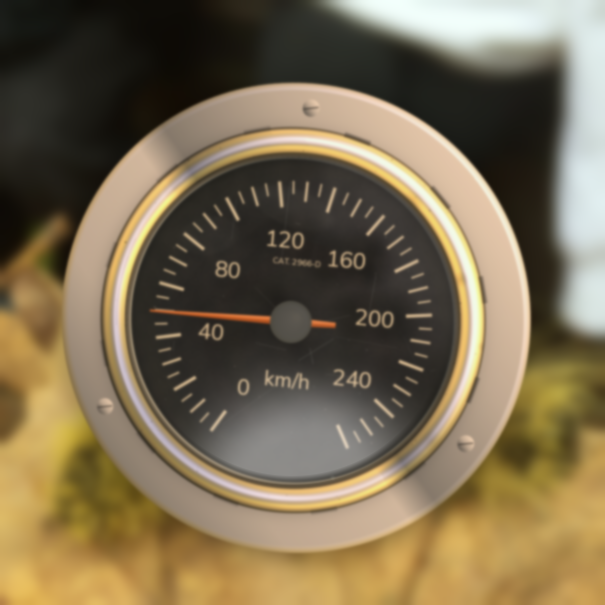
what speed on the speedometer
50 km/h
